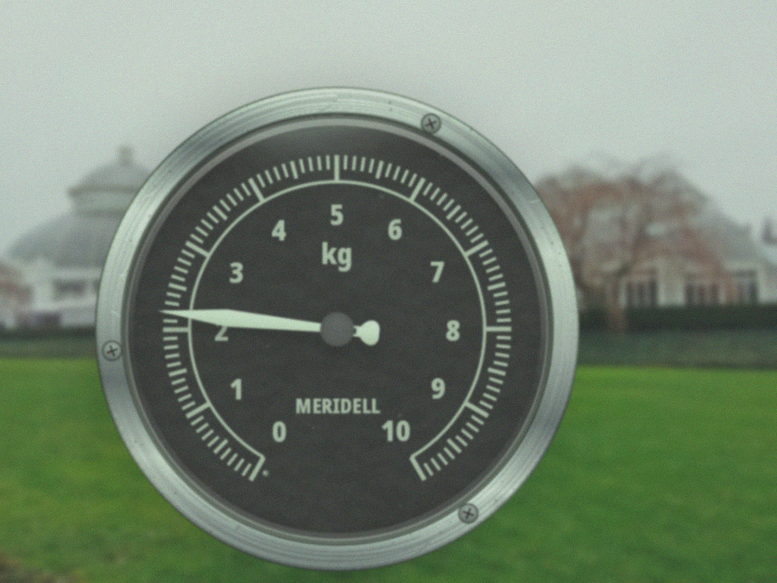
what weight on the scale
2.2 kg
